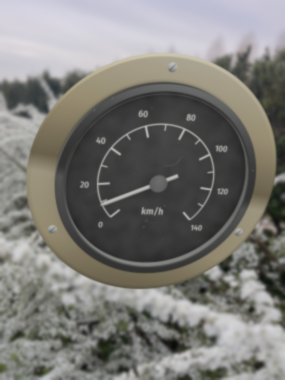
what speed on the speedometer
10 km/h
